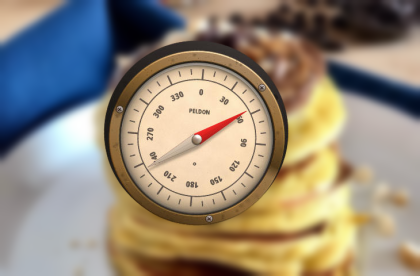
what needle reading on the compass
55 °
